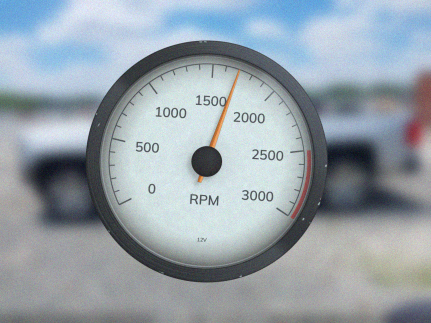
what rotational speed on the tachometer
1700 rpm
